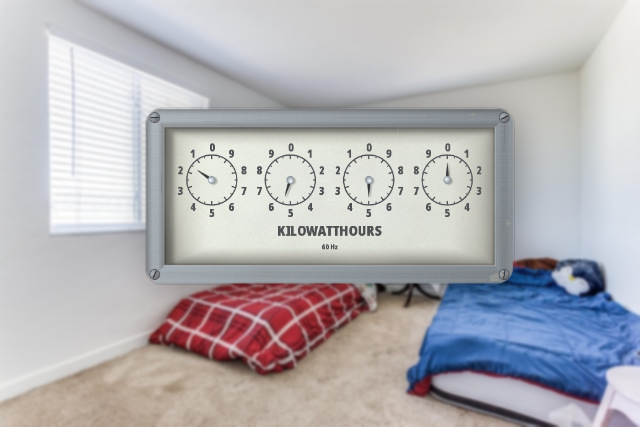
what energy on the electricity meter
1550 kWh
